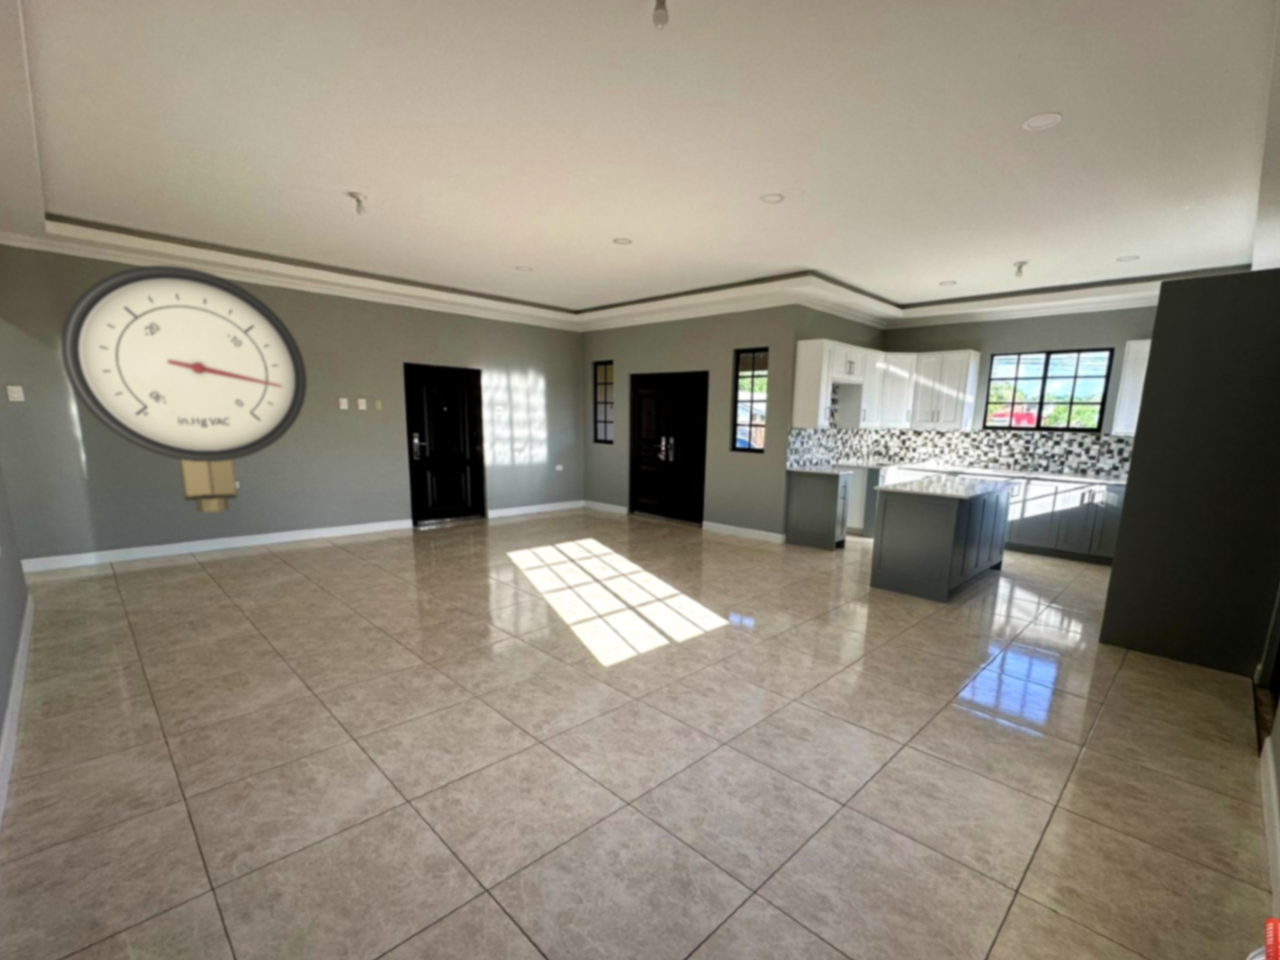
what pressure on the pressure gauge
-4 inHg
